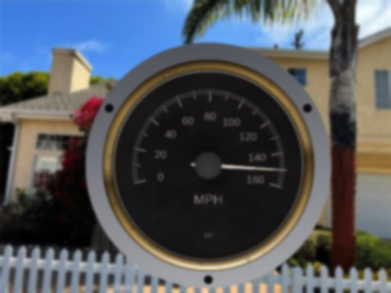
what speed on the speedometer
150 mph
